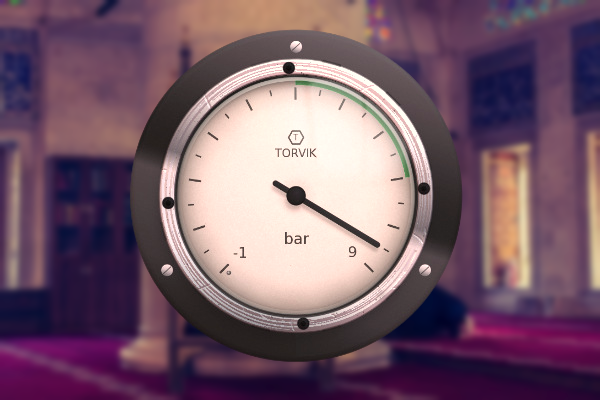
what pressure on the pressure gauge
8.5 bar
